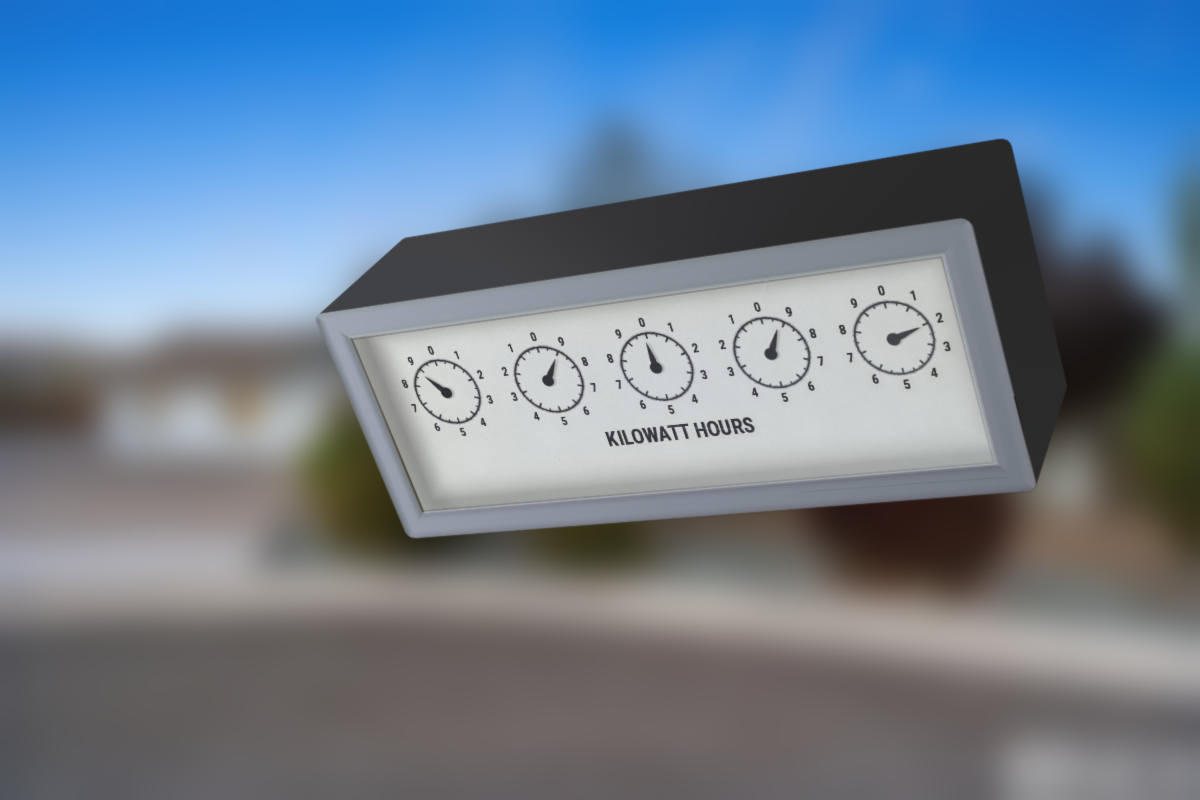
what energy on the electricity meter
88992 kWh
